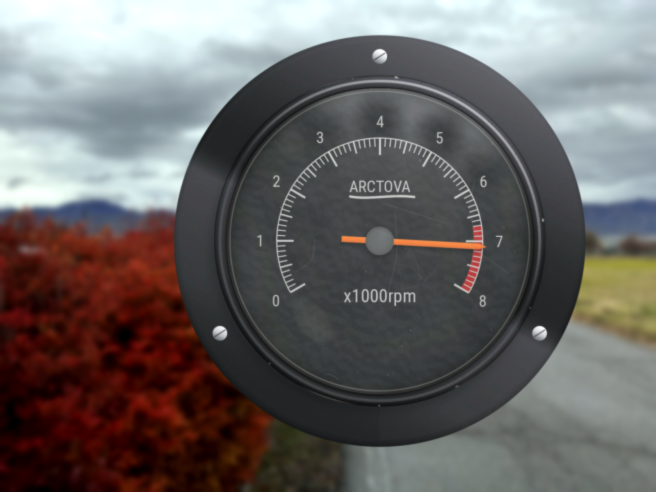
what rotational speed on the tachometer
7100 rpm
